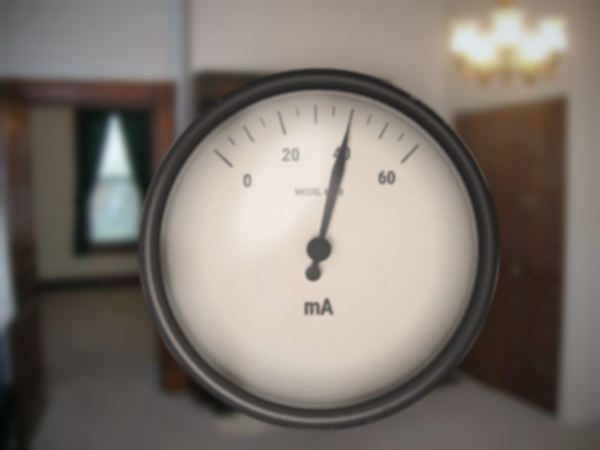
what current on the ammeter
40 mA
